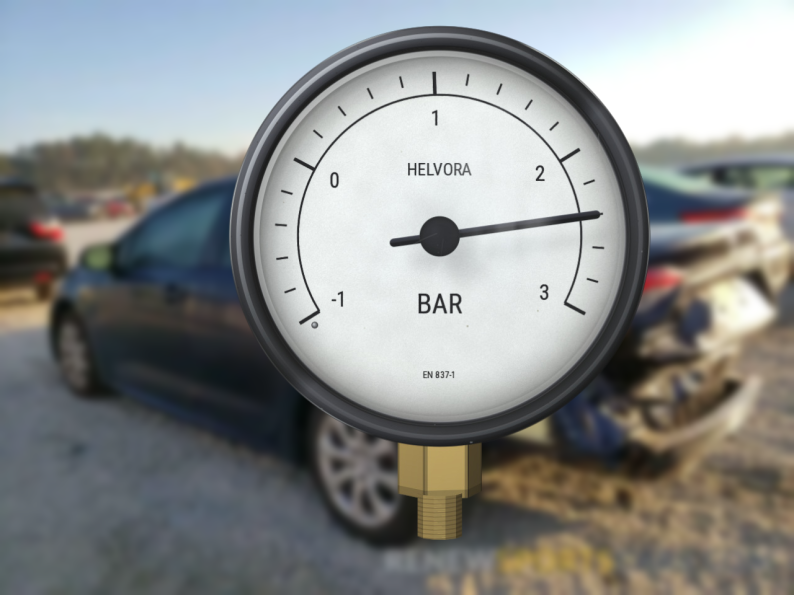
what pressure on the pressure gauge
2.4 bar
